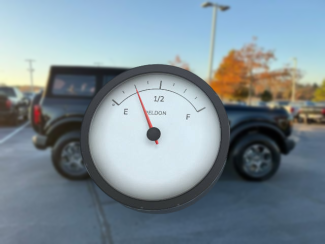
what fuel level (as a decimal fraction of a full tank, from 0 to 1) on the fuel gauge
0.25
